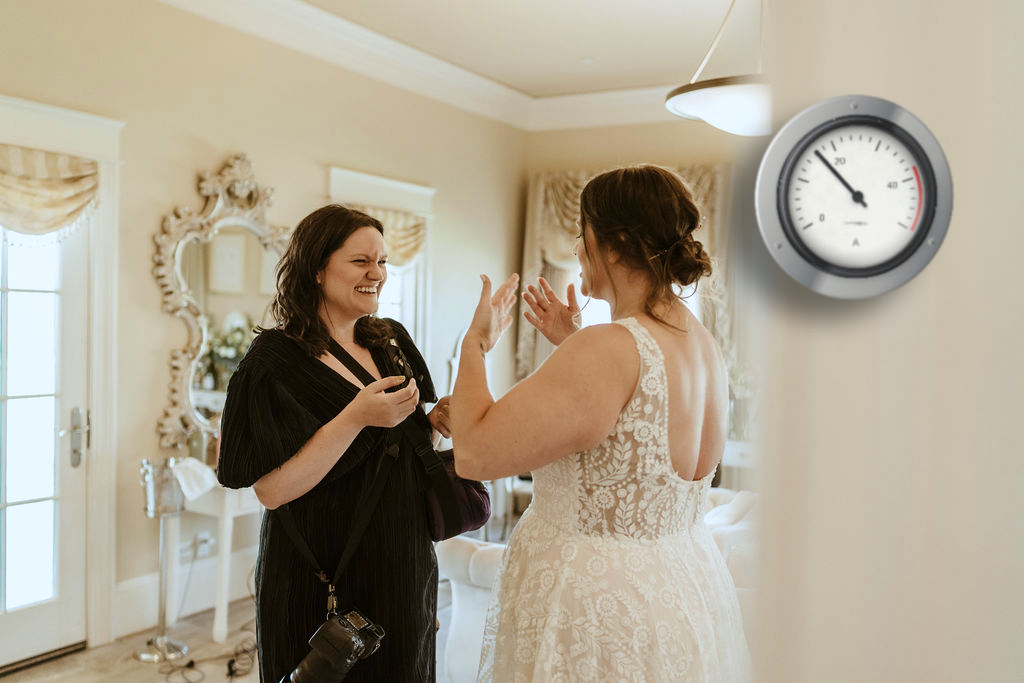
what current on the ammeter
16 A
